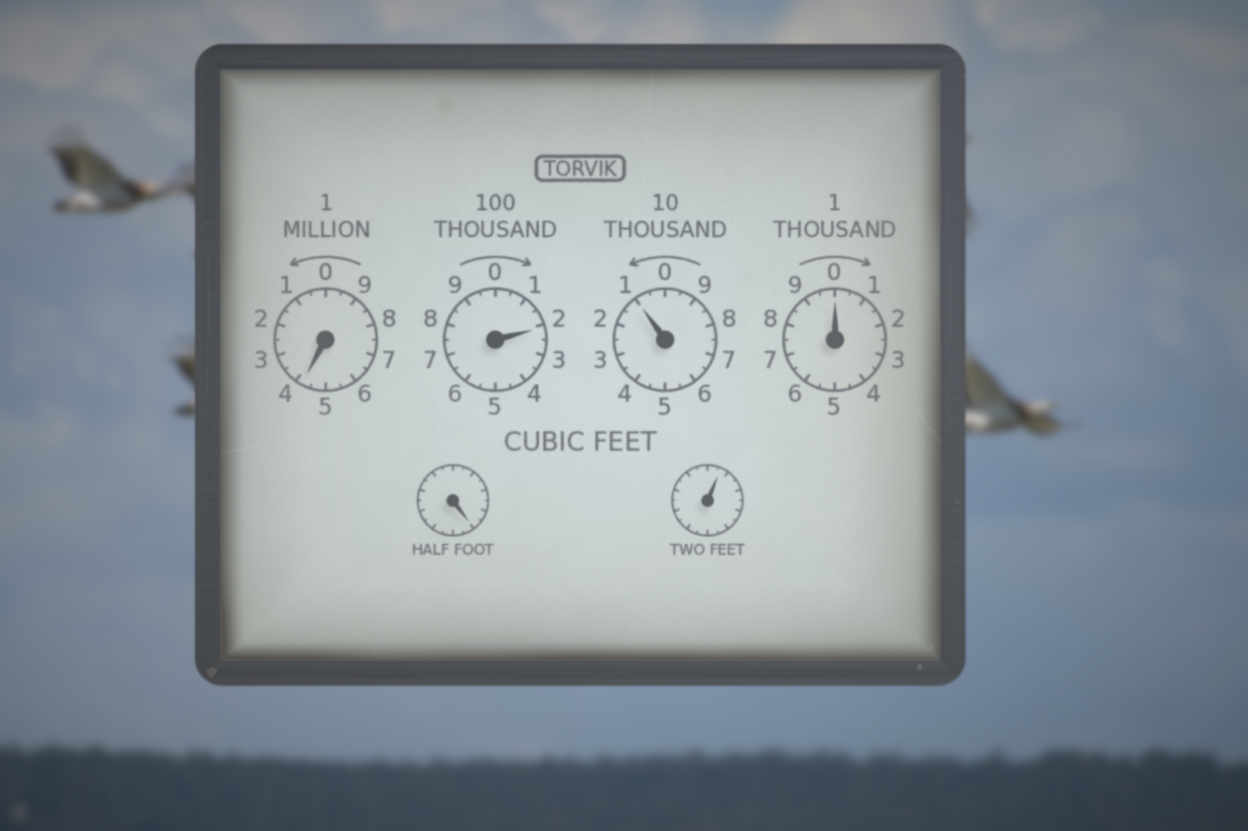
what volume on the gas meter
421000 ft³
